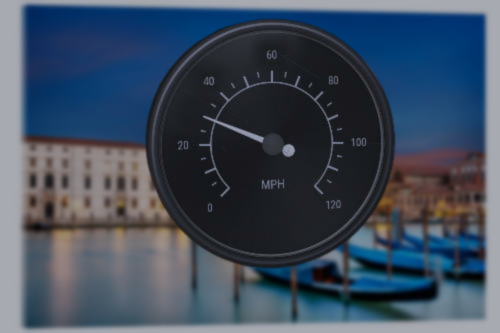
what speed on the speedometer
30 mph
